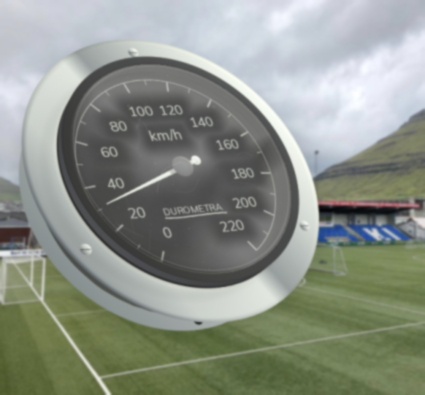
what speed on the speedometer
30 km/h
